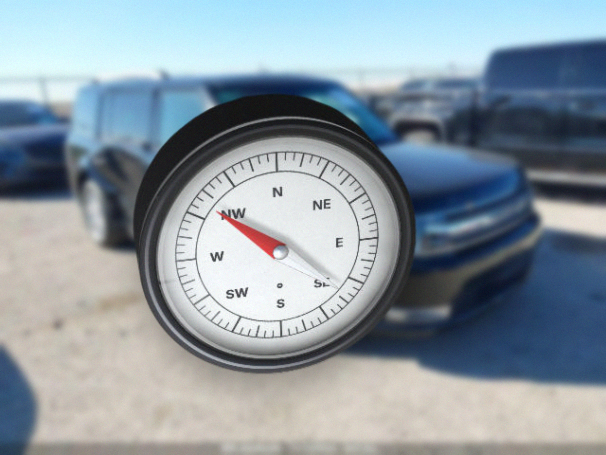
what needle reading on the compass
310 °
